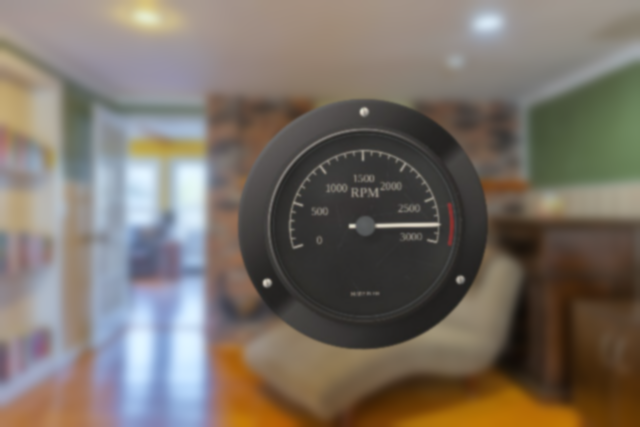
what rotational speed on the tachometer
2800 rpm
